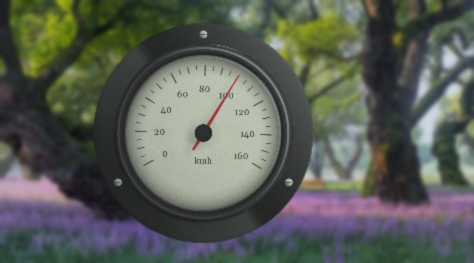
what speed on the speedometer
100 km/h
